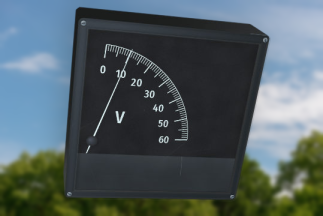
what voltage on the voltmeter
10 V
